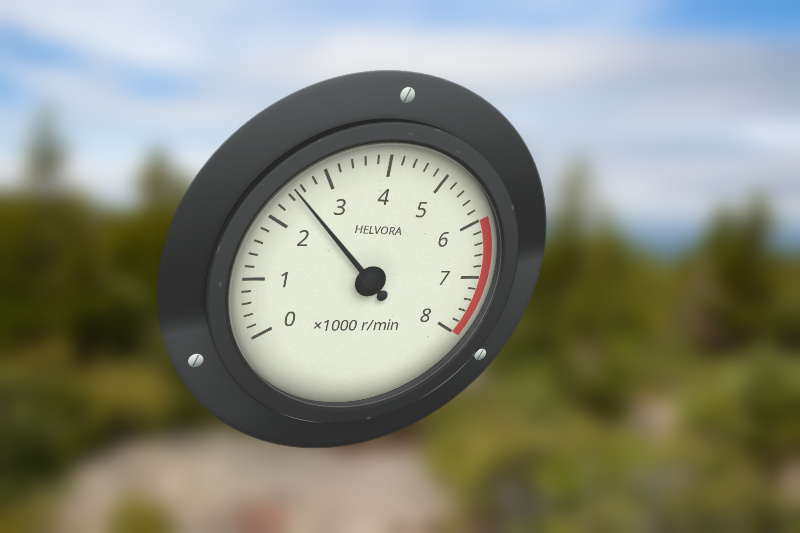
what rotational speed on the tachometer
2500 rpm
